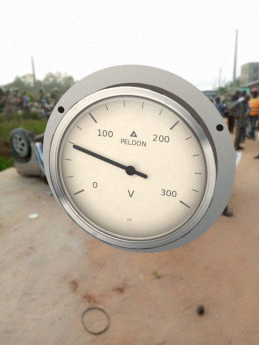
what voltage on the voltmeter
60 V
